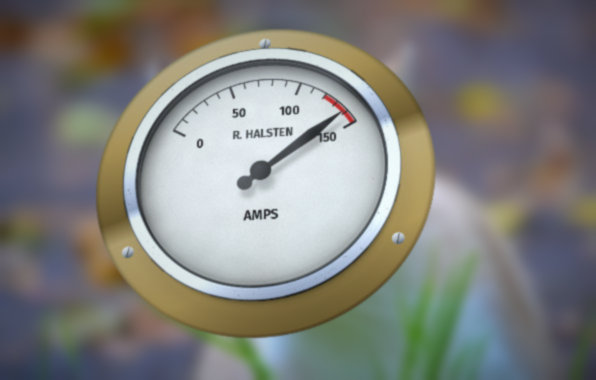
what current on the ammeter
140 A
